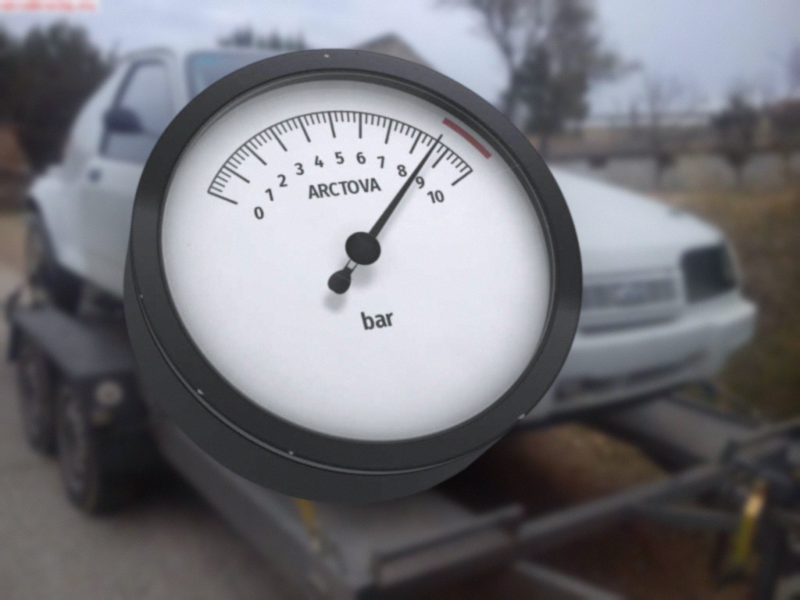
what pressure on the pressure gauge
8.6 bar
